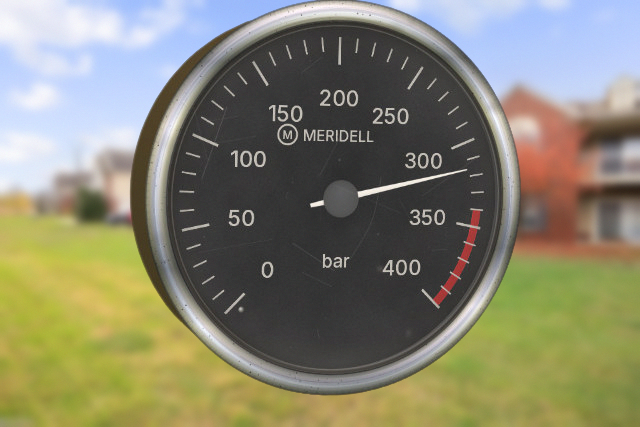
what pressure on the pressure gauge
315 bar
